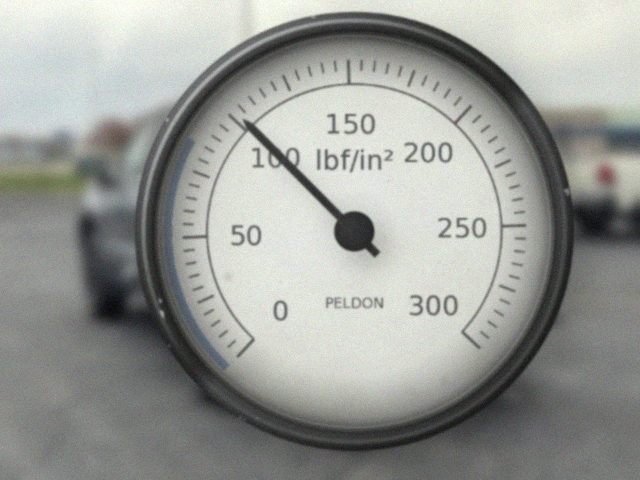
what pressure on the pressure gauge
102.5 psi
